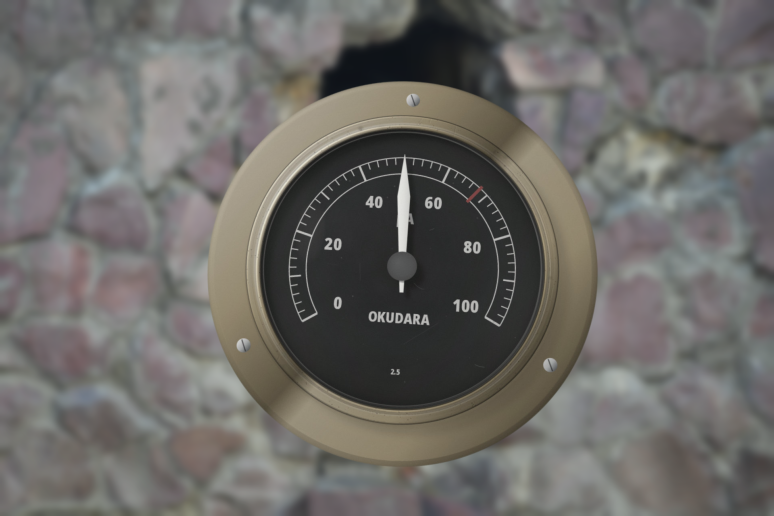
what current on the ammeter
50 µA
